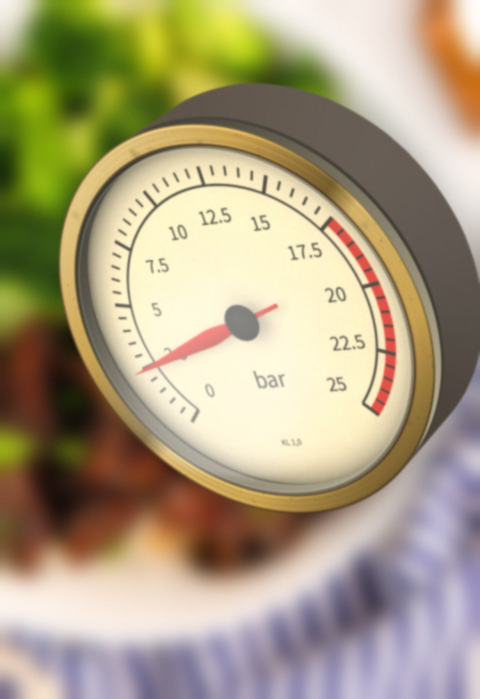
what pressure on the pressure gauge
2.5 bar
